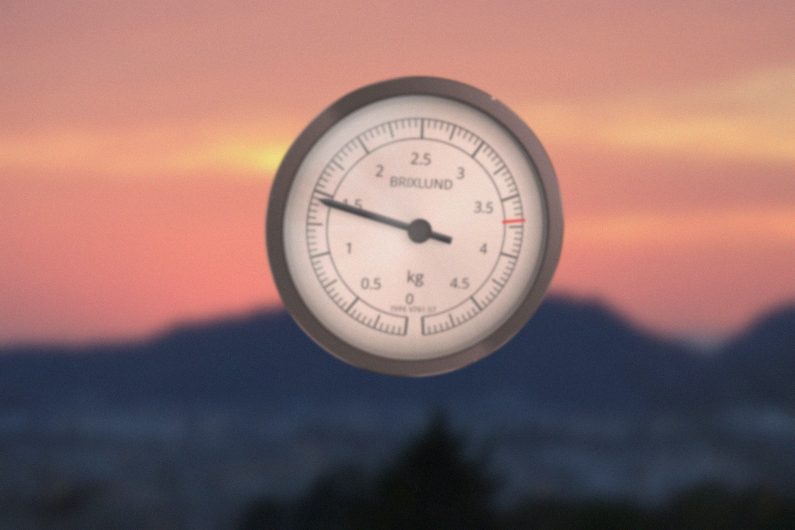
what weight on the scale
1.45 kg
